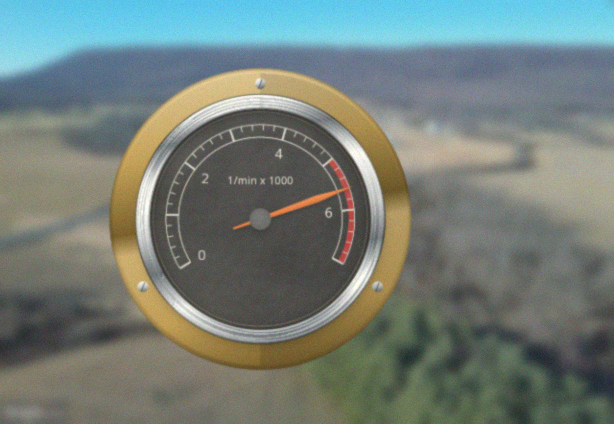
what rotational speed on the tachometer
5600 rpm
